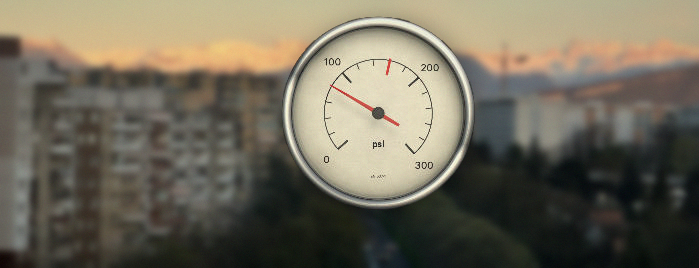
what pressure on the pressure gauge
80 psi
